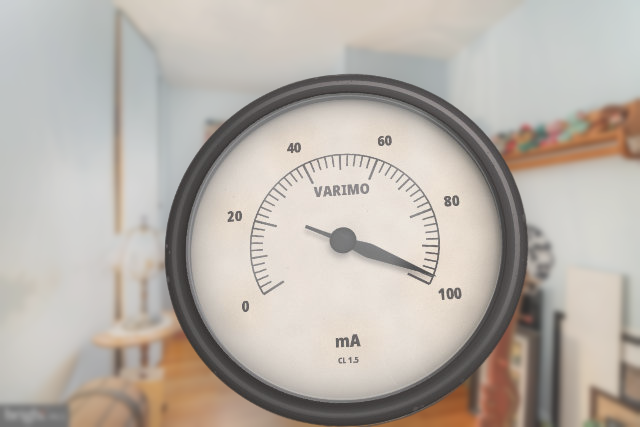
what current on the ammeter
98 mA
